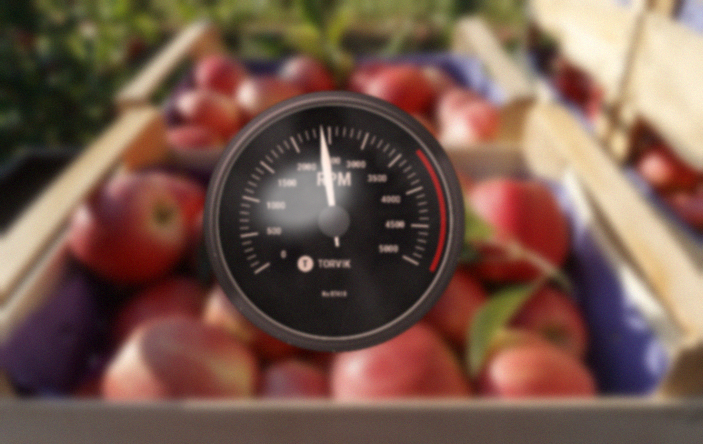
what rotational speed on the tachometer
2400 rpm
